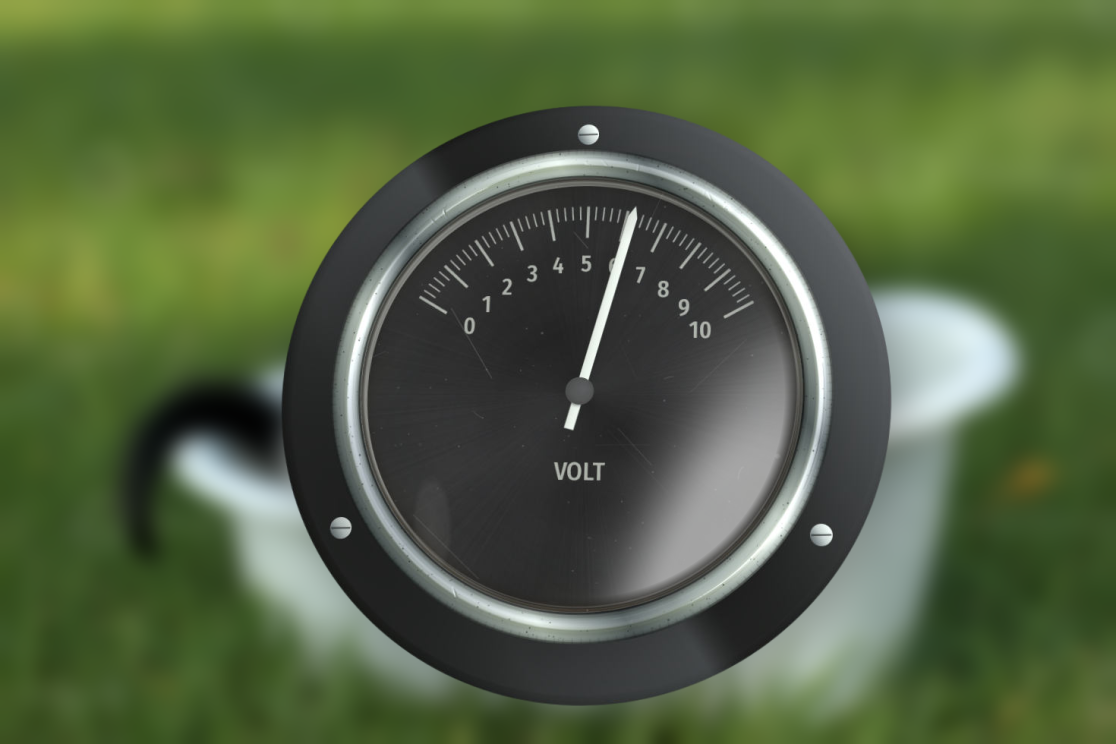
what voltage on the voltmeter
6.2 V
